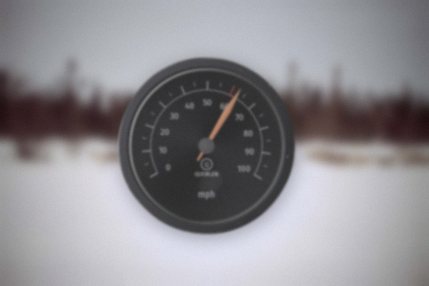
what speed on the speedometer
62.5 mph
